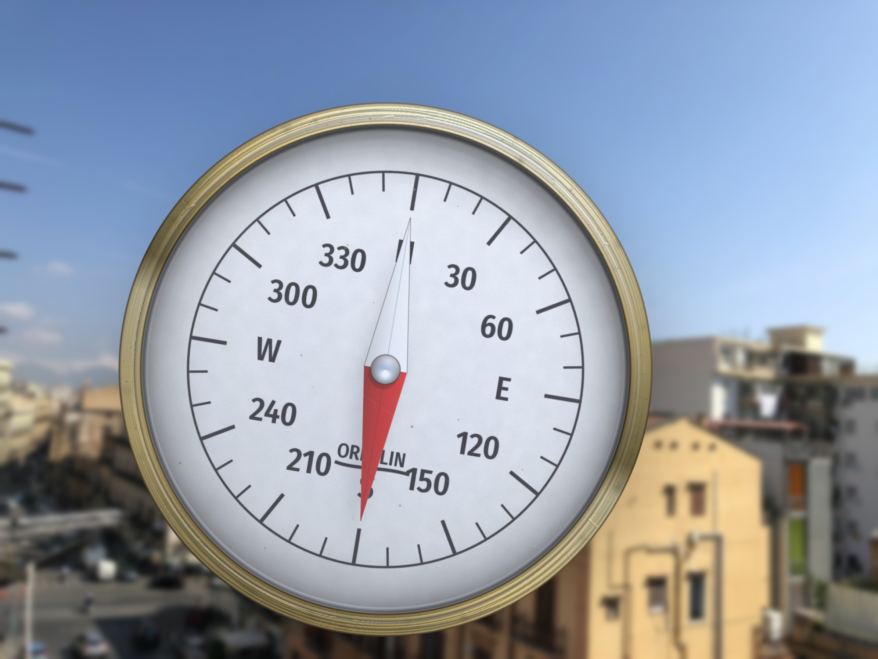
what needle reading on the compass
180 °
